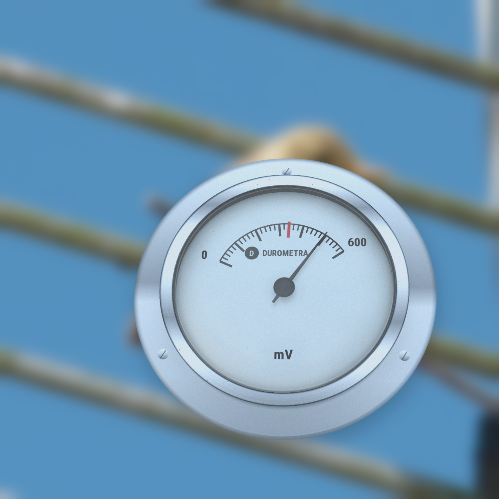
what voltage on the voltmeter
500 mV
